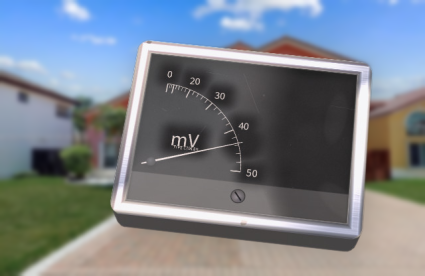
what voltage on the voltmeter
44 mV
